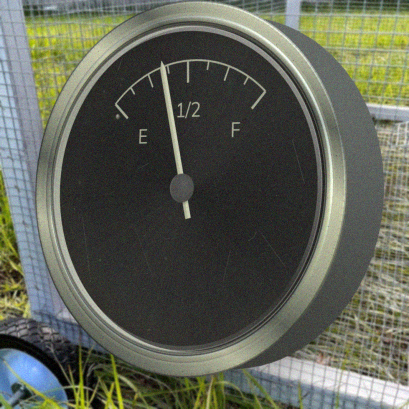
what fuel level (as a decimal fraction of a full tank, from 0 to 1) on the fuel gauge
0.375
